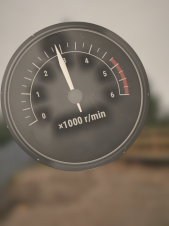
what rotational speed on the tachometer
2875 rpm
